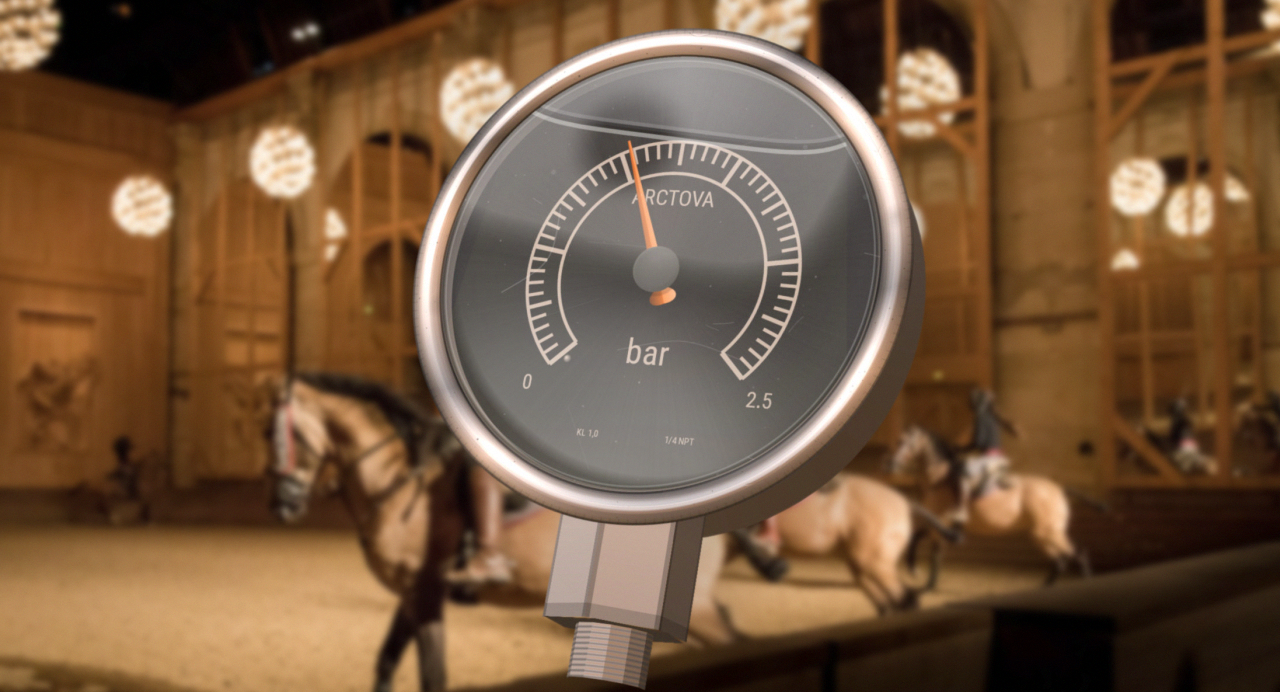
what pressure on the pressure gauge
1.05 bar
